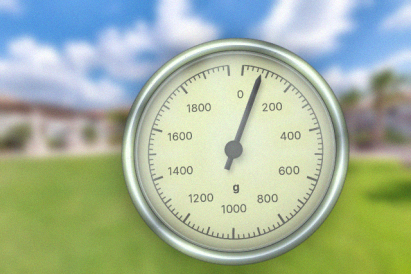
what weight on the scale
80 g
